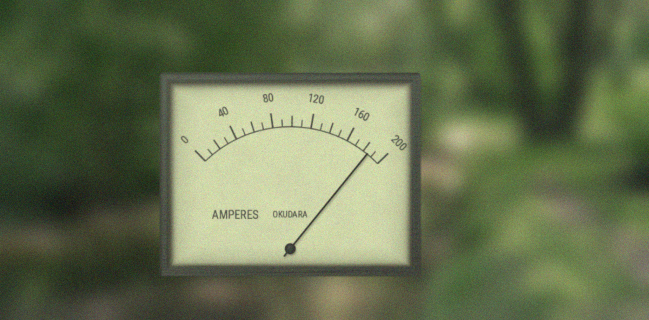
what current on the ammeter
185 A
